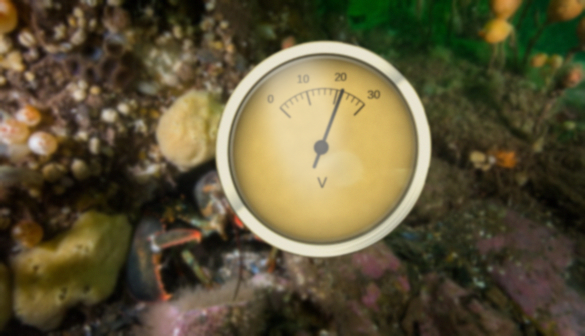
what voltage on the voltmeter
22 V
